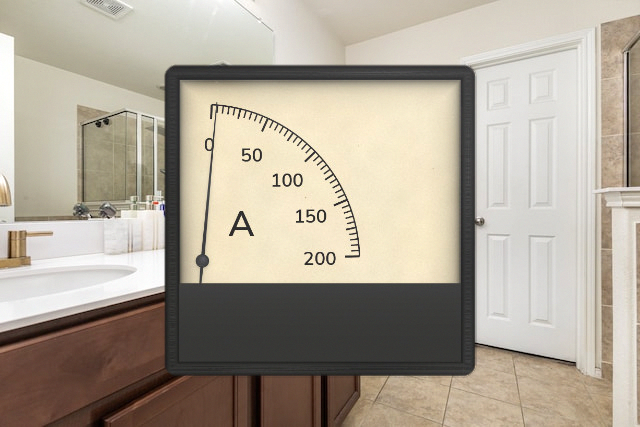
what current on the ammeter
5 A
